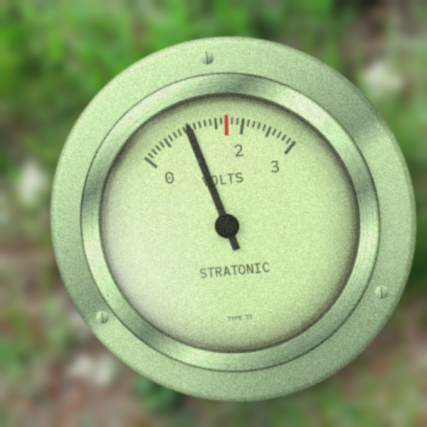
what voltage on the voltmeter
1 V
